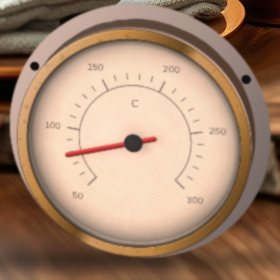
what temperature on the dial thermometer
80 °C
